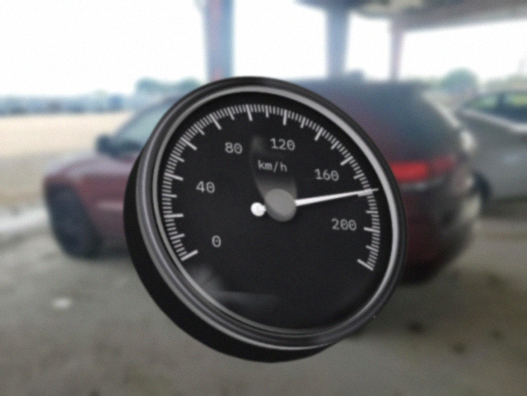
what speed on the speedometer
180 km/h
